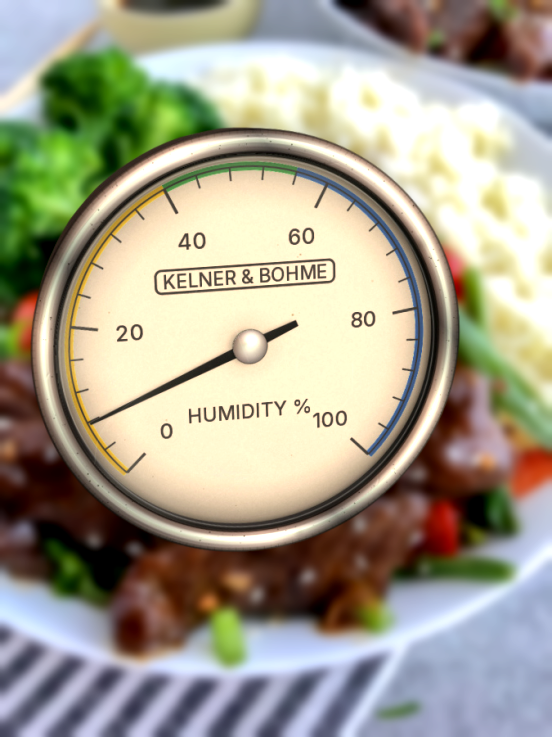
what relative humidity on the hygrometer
8 %
